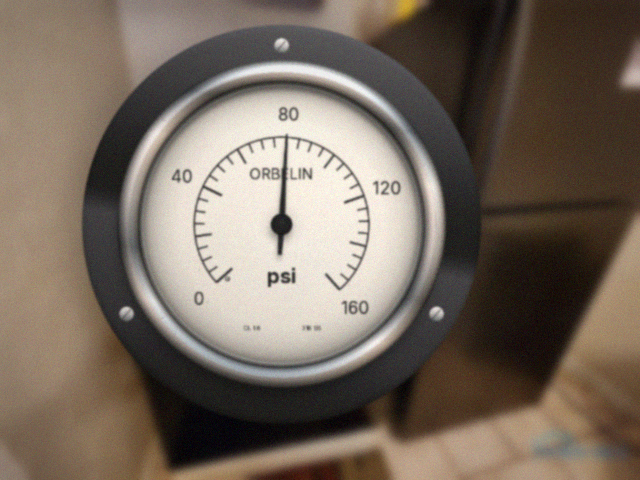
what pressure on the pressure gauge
80 psi
